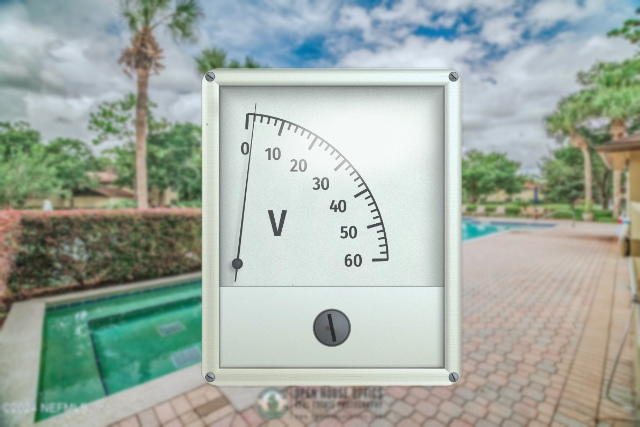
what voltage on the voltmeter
2 V
